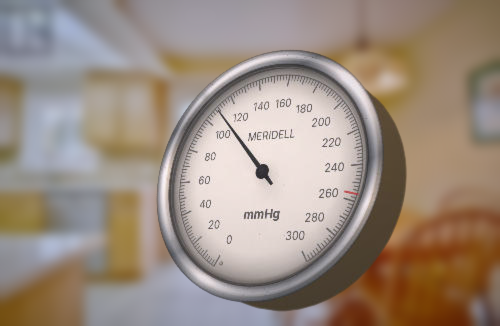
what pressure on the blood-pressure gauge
110 mmHg
